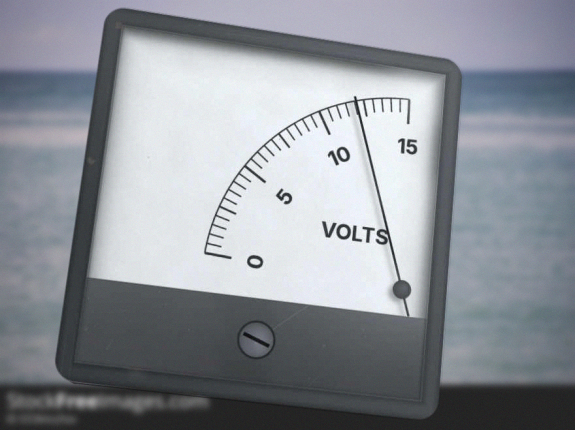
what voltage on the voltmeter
12 V
